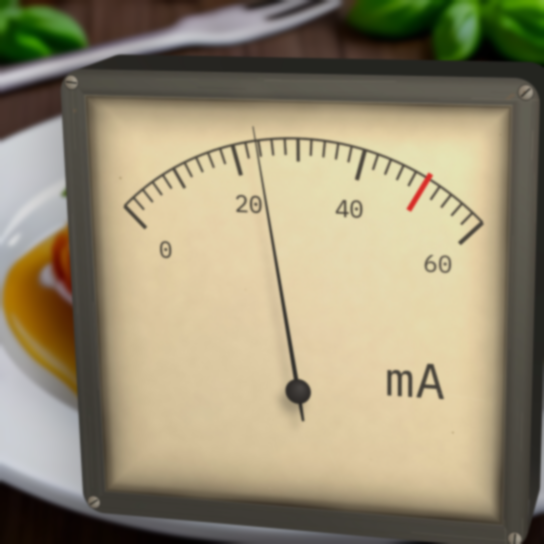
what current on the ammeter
24 mA
